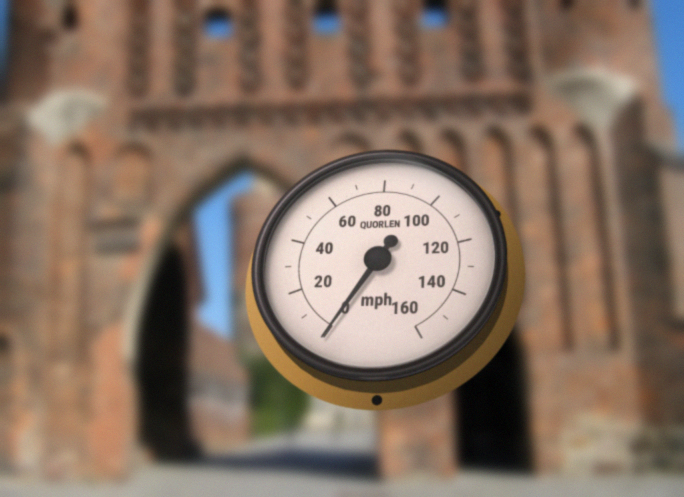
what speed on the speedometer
0 mph
